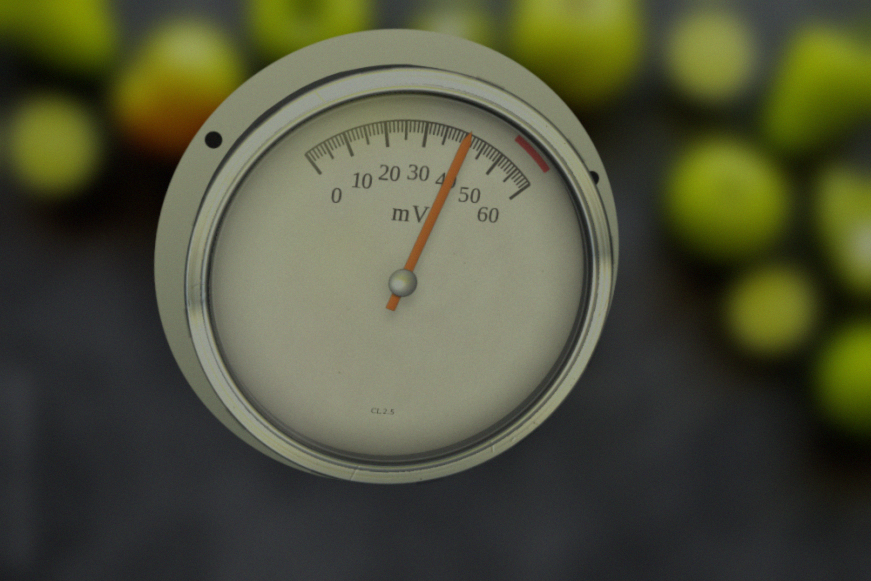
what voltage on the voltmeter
40 mV
